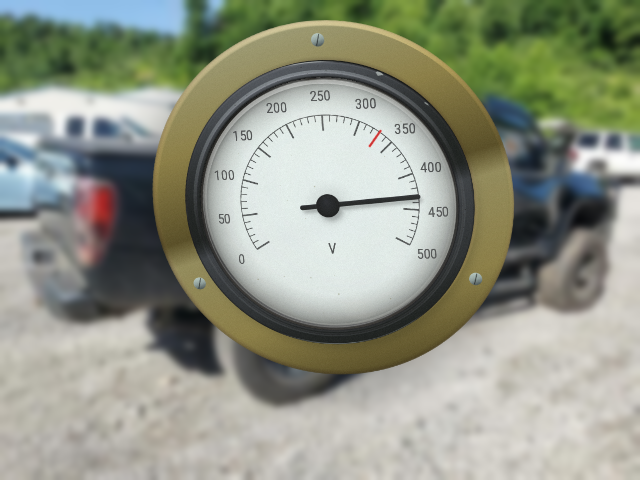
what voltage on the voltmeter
430 V
